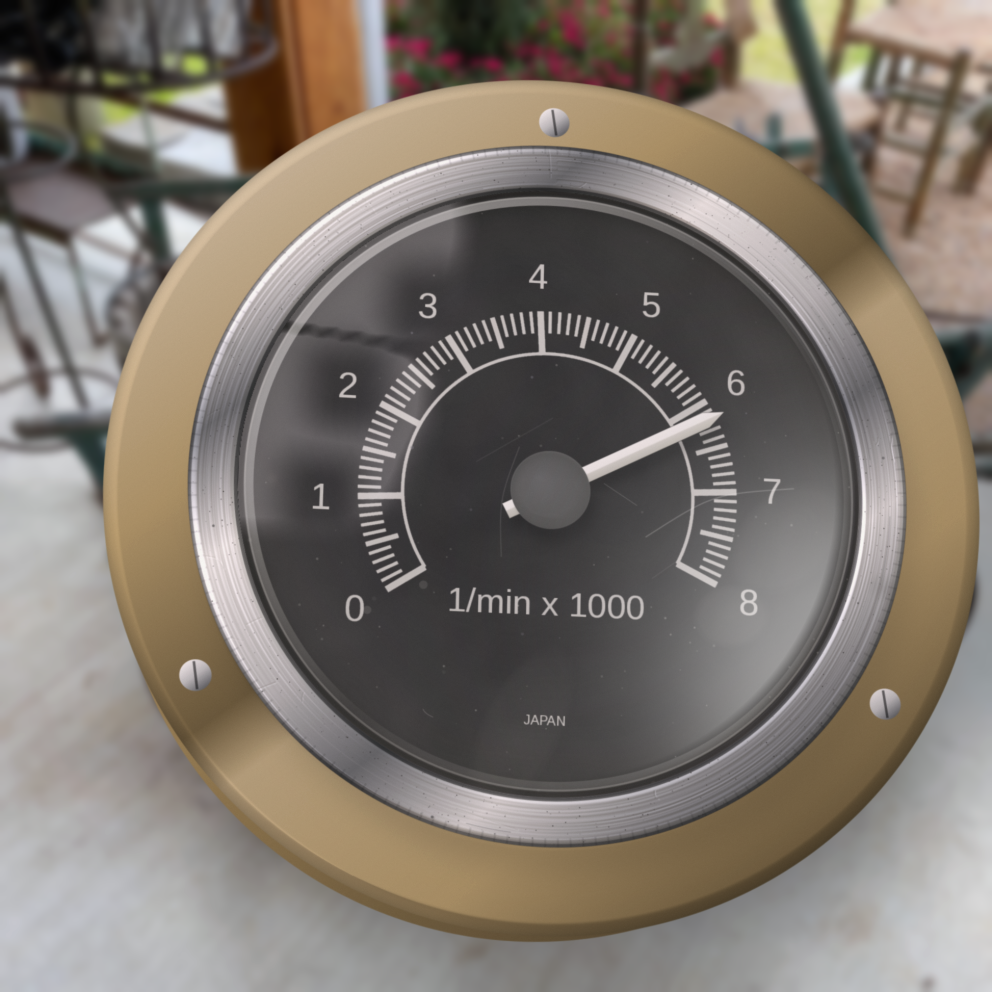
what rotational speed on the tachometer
6200 rpm
